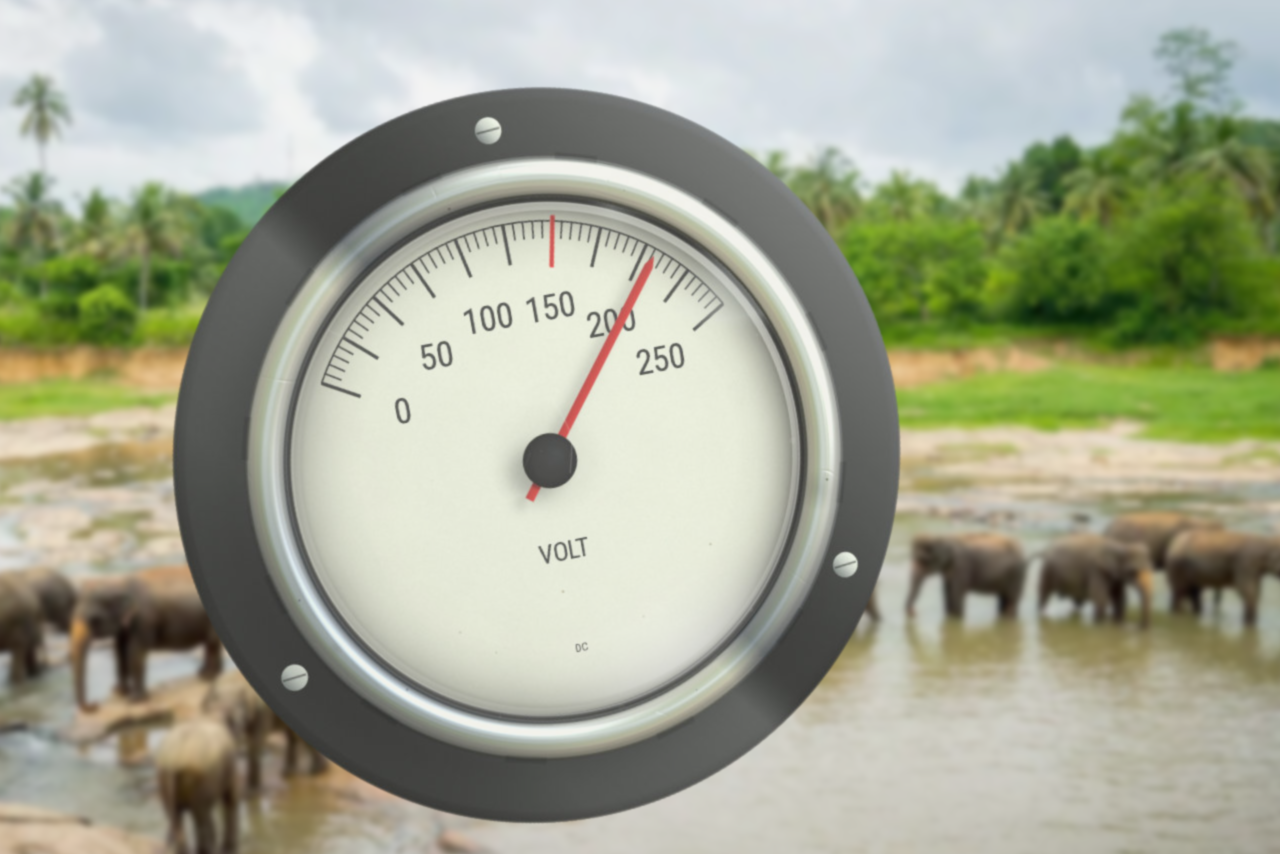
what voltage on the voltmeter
205 V
